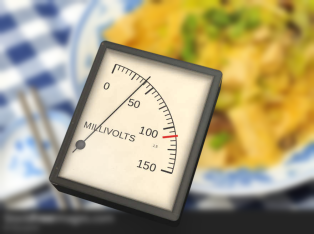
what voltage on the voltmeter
40 mV
